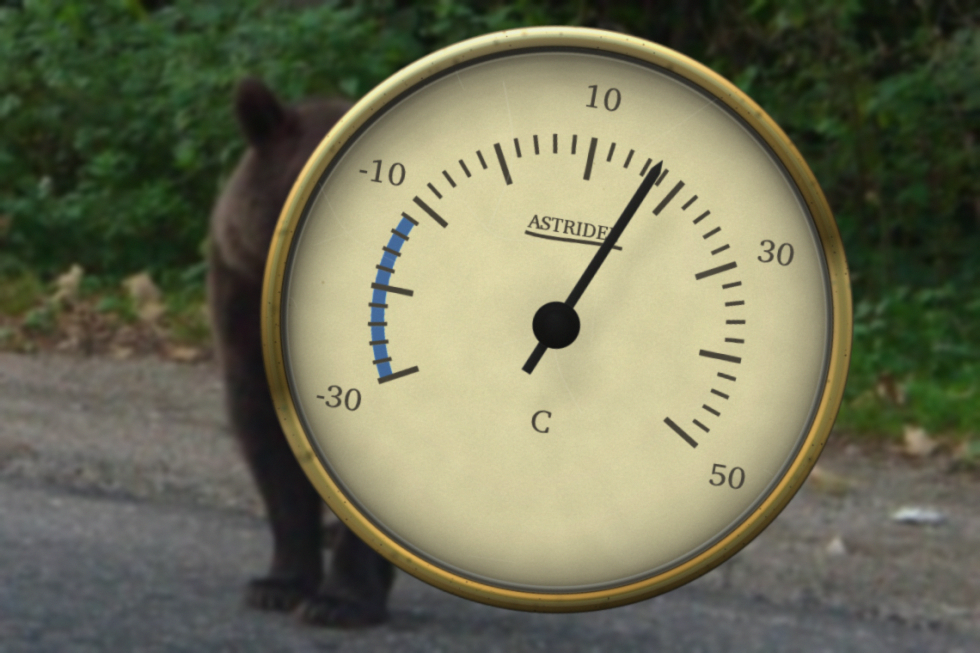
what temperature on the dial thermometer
17 °C
